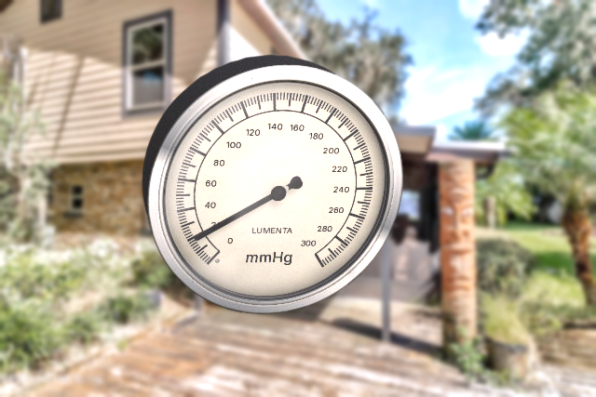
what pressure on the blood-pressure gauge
20 mmHg
